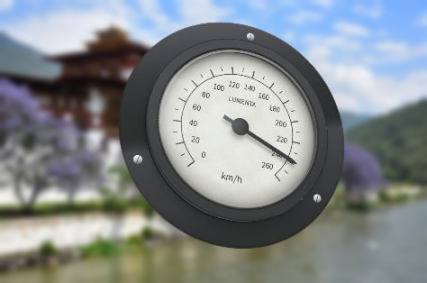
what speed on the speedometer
240 km/h
